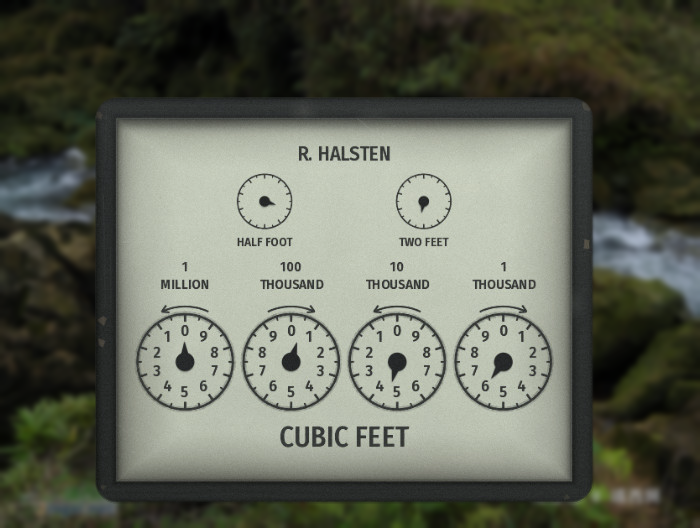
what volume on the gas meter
4600 ft³
